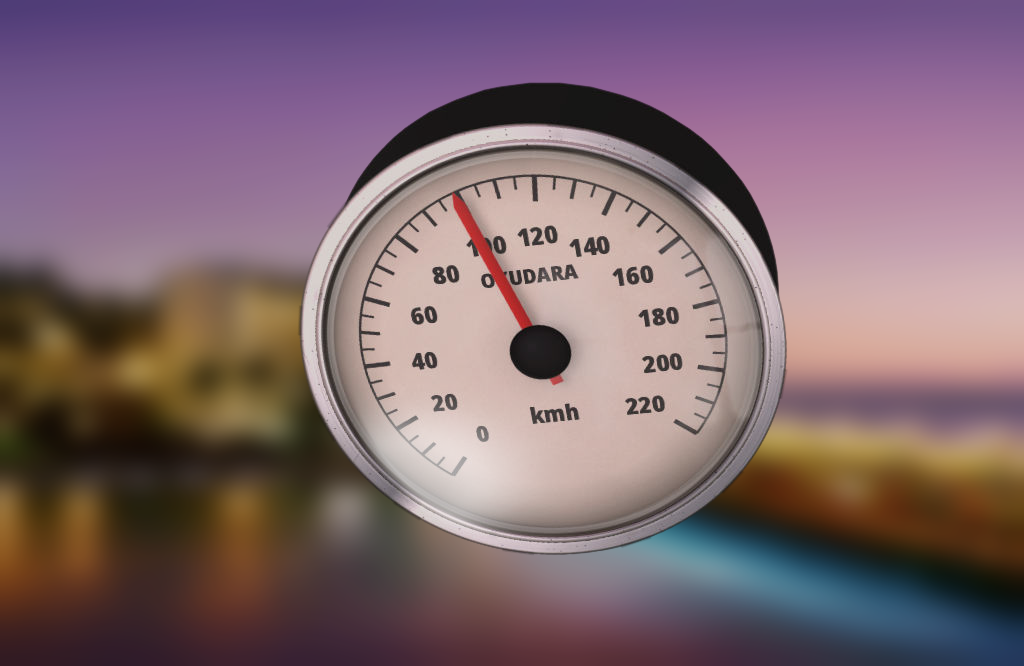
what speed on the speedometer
100 km/h
